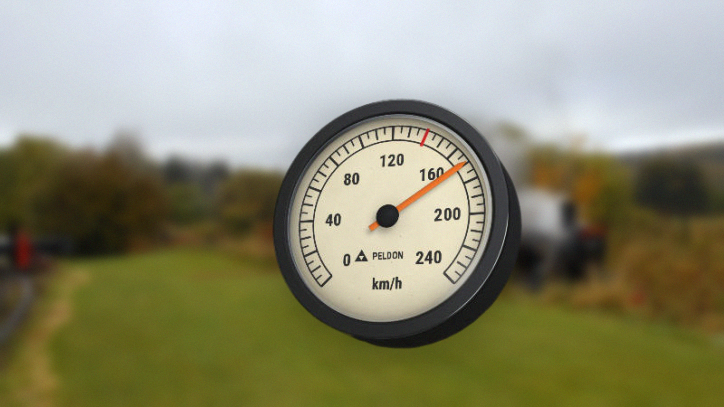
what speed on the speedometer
170 km/h
